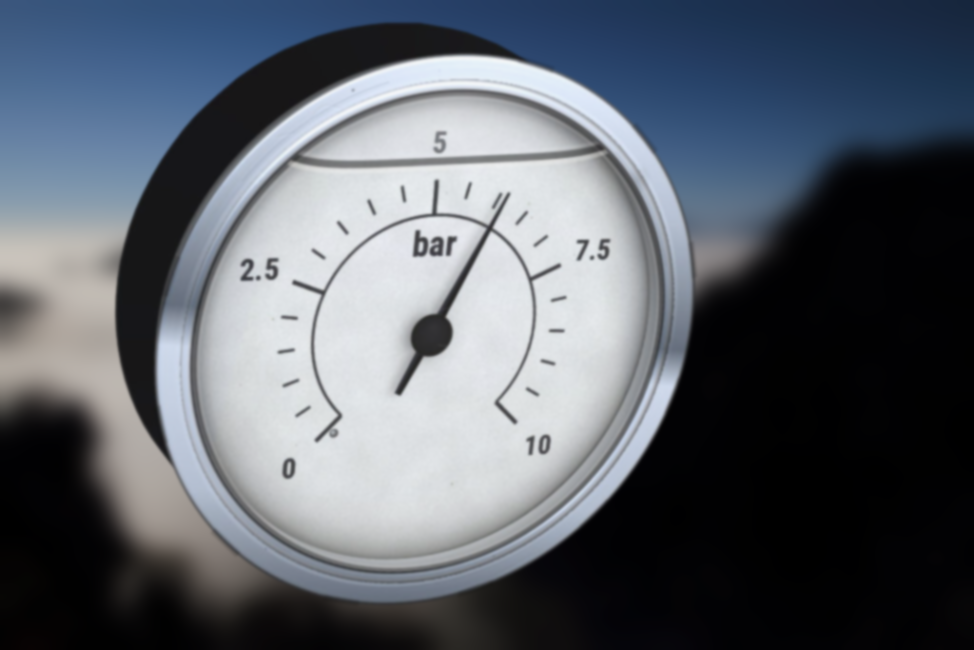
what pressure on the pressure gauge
6 bar
